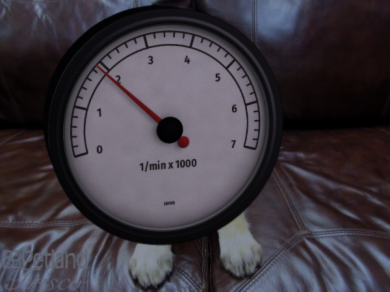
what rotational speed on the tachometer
1900 rpm
